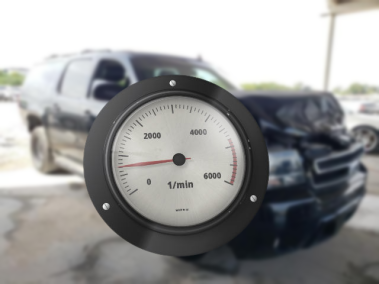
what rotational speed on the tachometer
700 rpm
